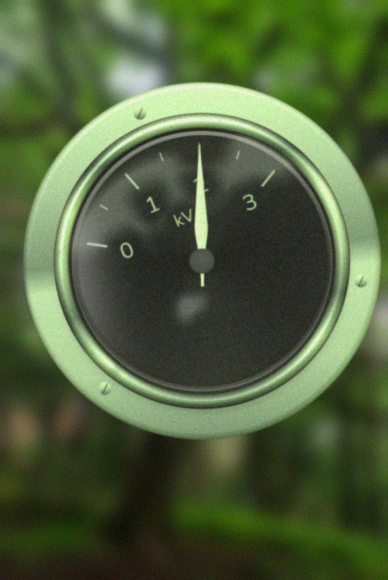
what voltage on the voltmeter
2 kV
